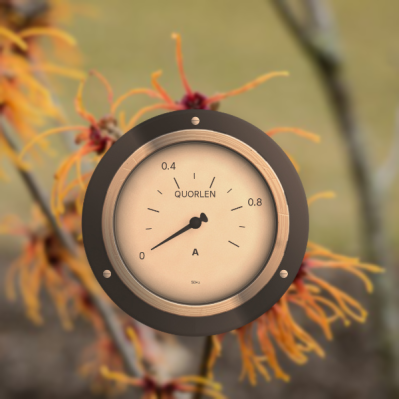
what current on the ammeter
0 A
